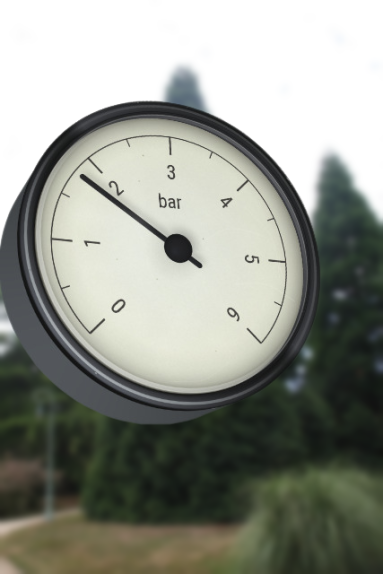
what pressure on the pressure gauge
1.75 bar
